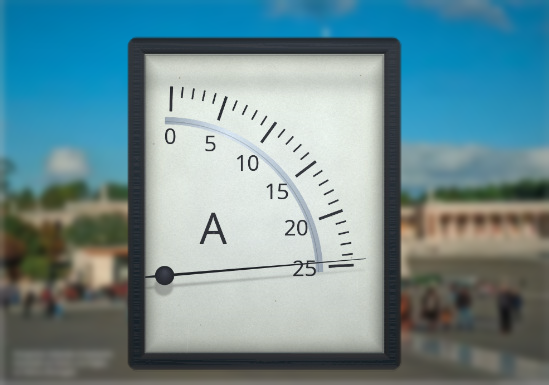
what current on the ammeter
24.5 A
